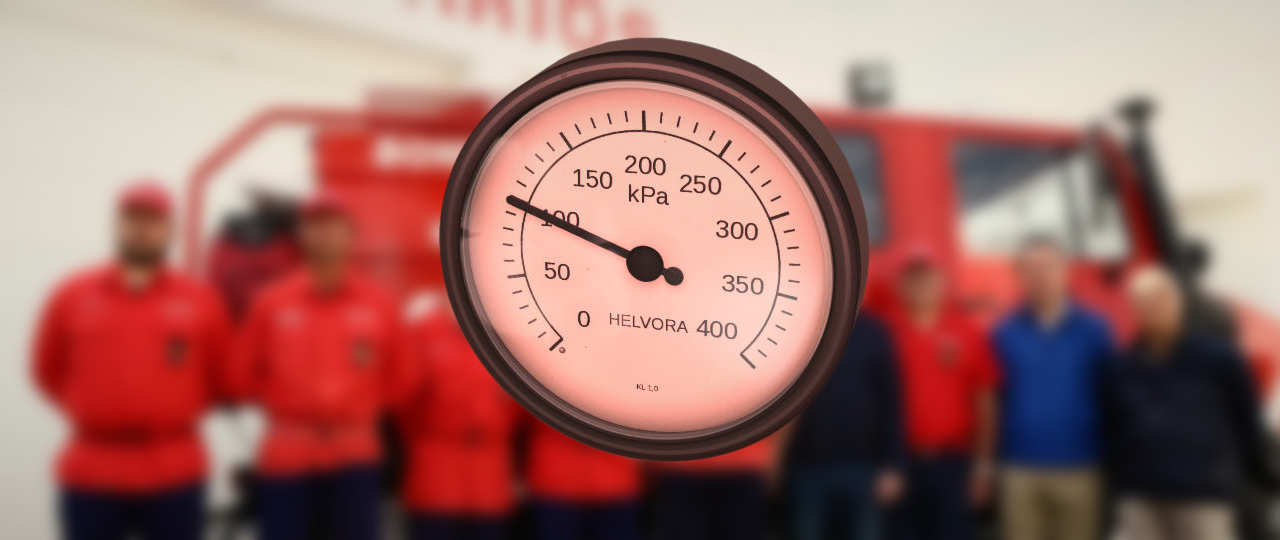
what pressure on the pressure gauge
100 kPa
